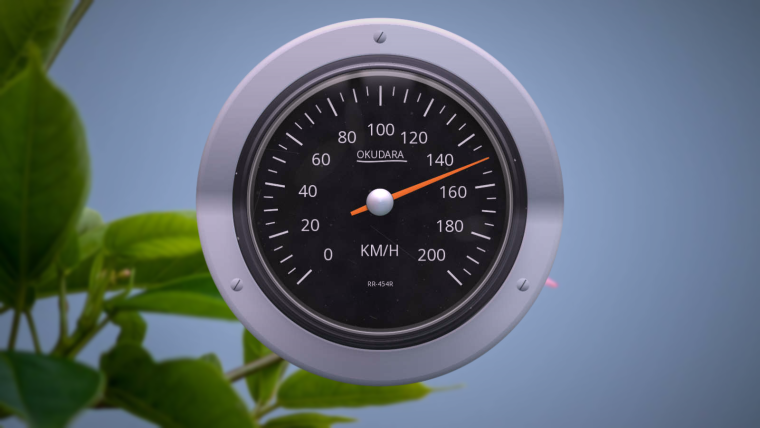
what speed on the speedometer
150 km/h
